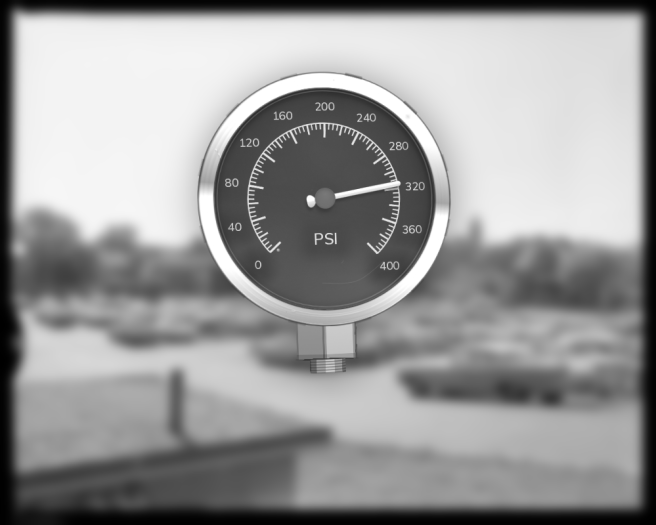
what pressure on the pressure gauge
315 psi
